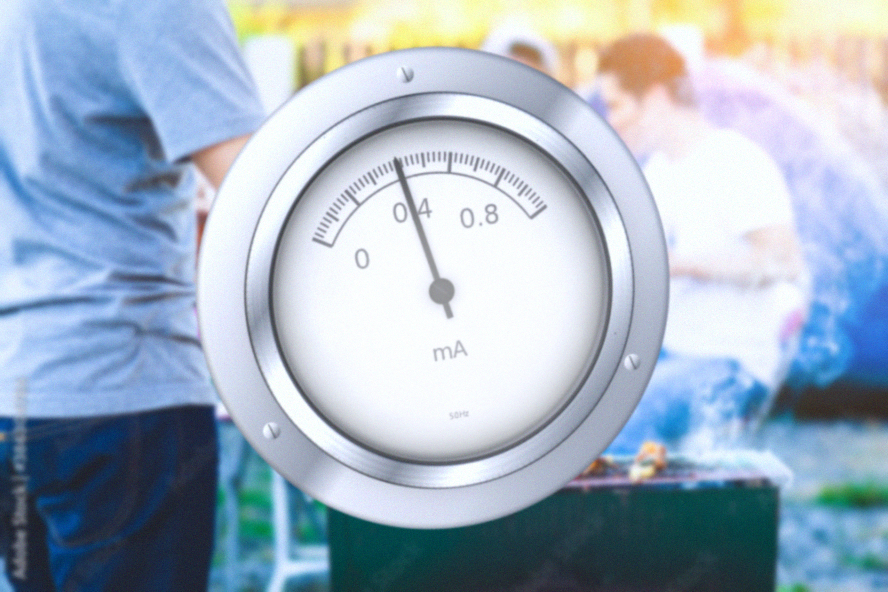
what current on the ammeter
0.4 mA
